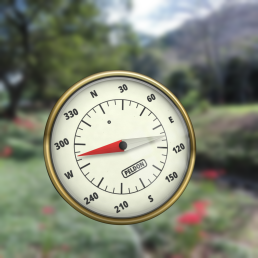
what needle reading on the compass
285 °
